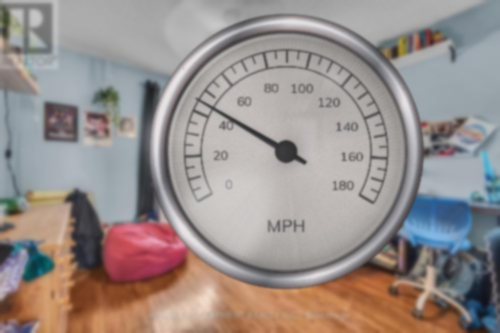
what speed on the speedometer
45 mph
